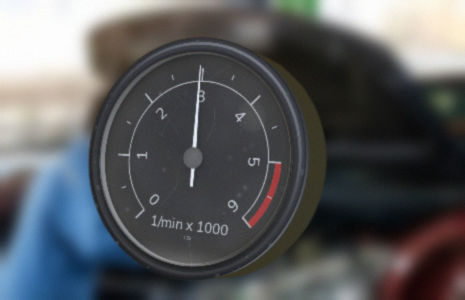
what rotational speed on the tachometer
3000 rpm
